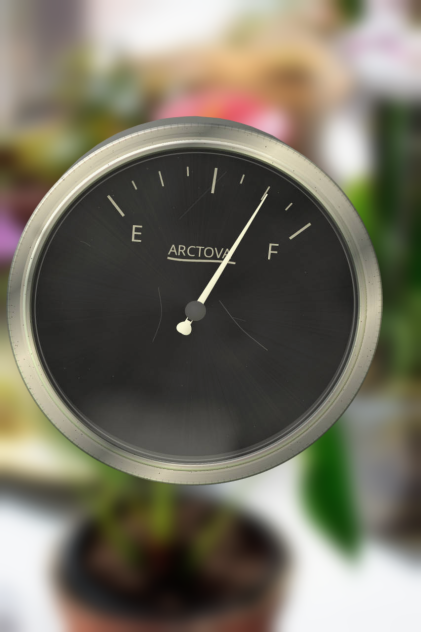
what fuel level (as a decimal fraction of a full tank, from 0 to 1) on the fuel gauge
0.75
